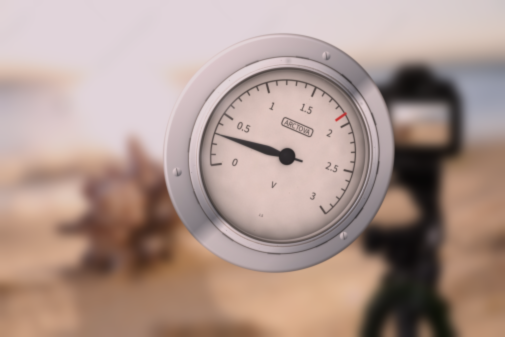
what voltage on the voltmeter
0.3 V
